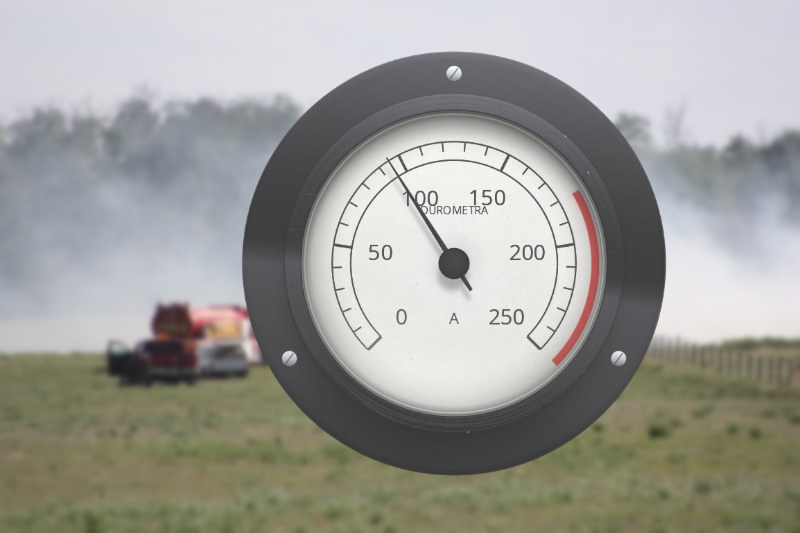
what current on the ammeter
95 A
